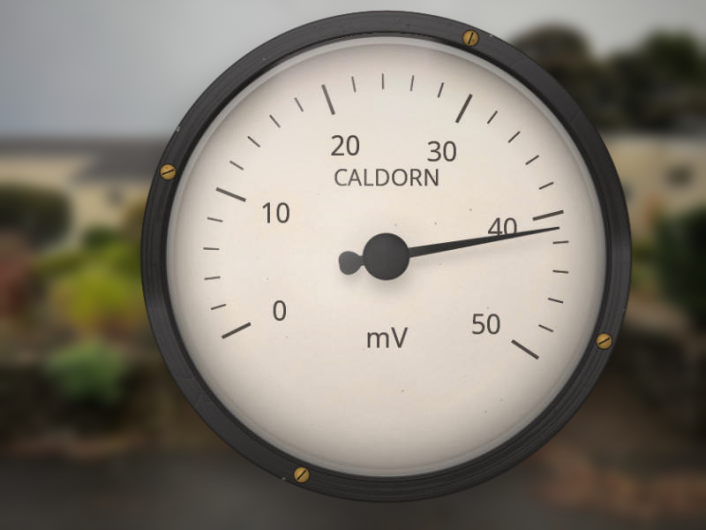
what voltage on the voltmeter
41 mV
